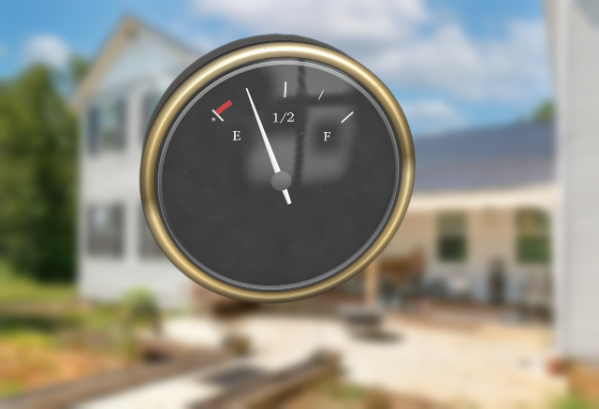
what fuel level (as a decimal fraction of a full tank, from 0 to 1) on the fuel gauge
0.25
